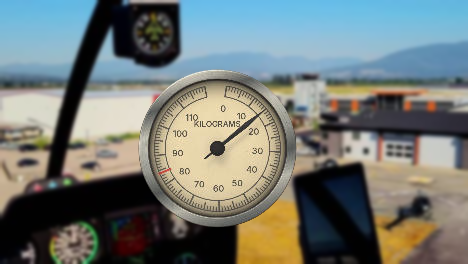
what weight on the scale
15 kg
